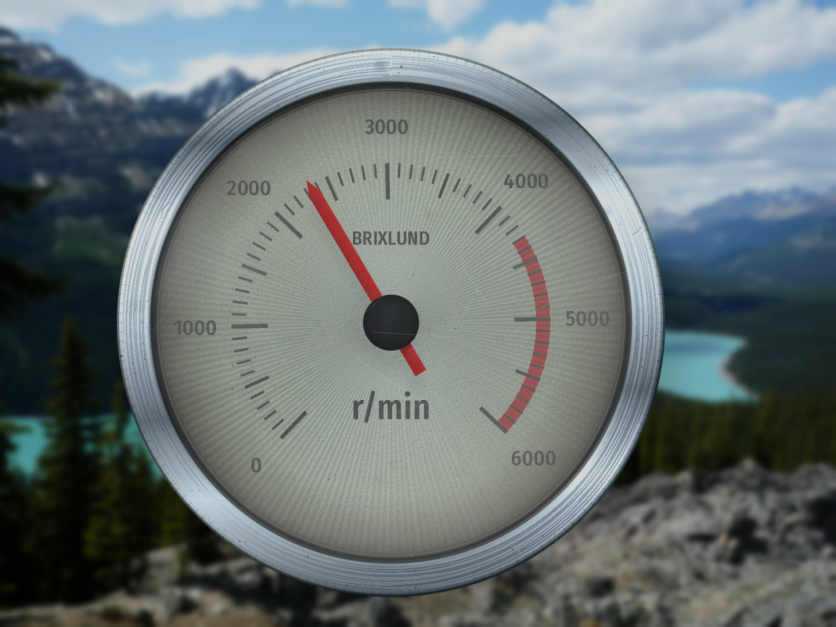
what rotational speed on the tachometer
2350 rpm
